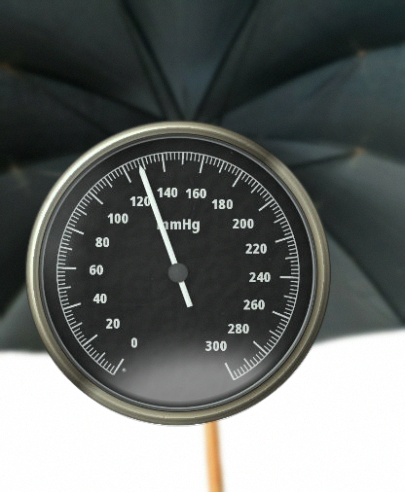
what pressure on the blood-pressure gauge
128 mmHg
